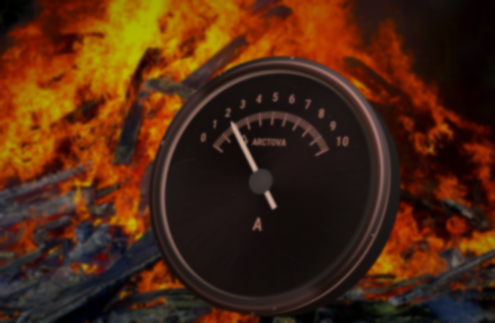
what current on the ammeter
2 A
